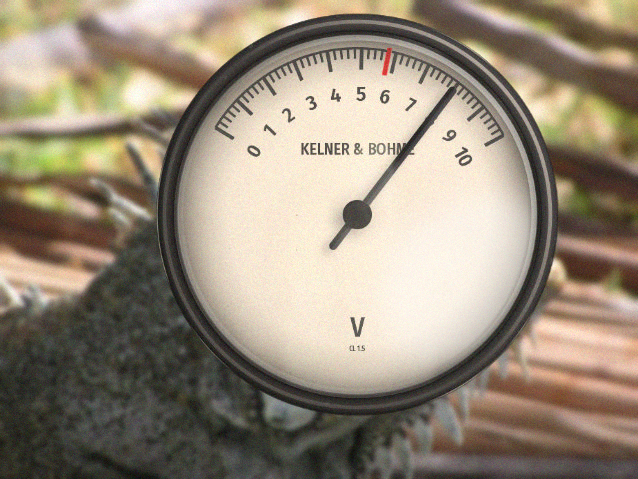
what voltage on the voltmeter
8 V
